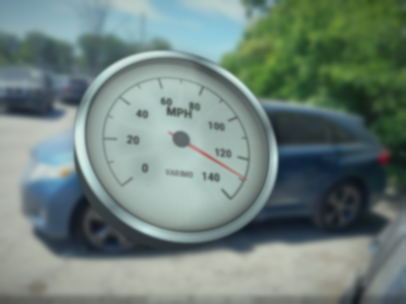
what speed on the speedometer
130 mph
